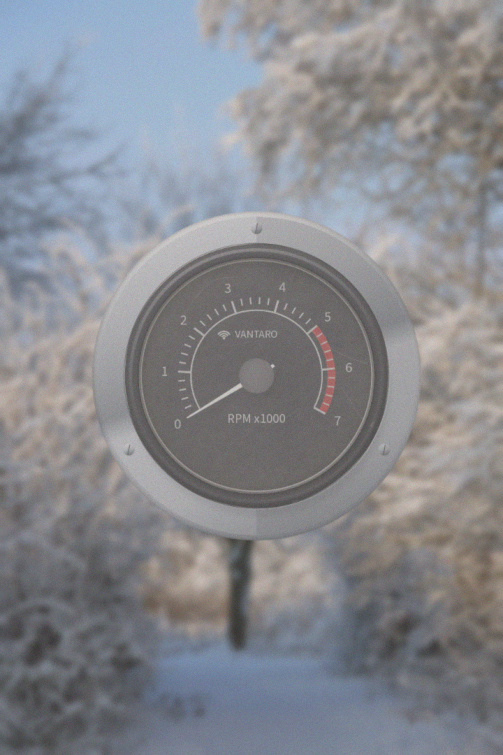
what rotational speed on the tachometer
0 rpm
